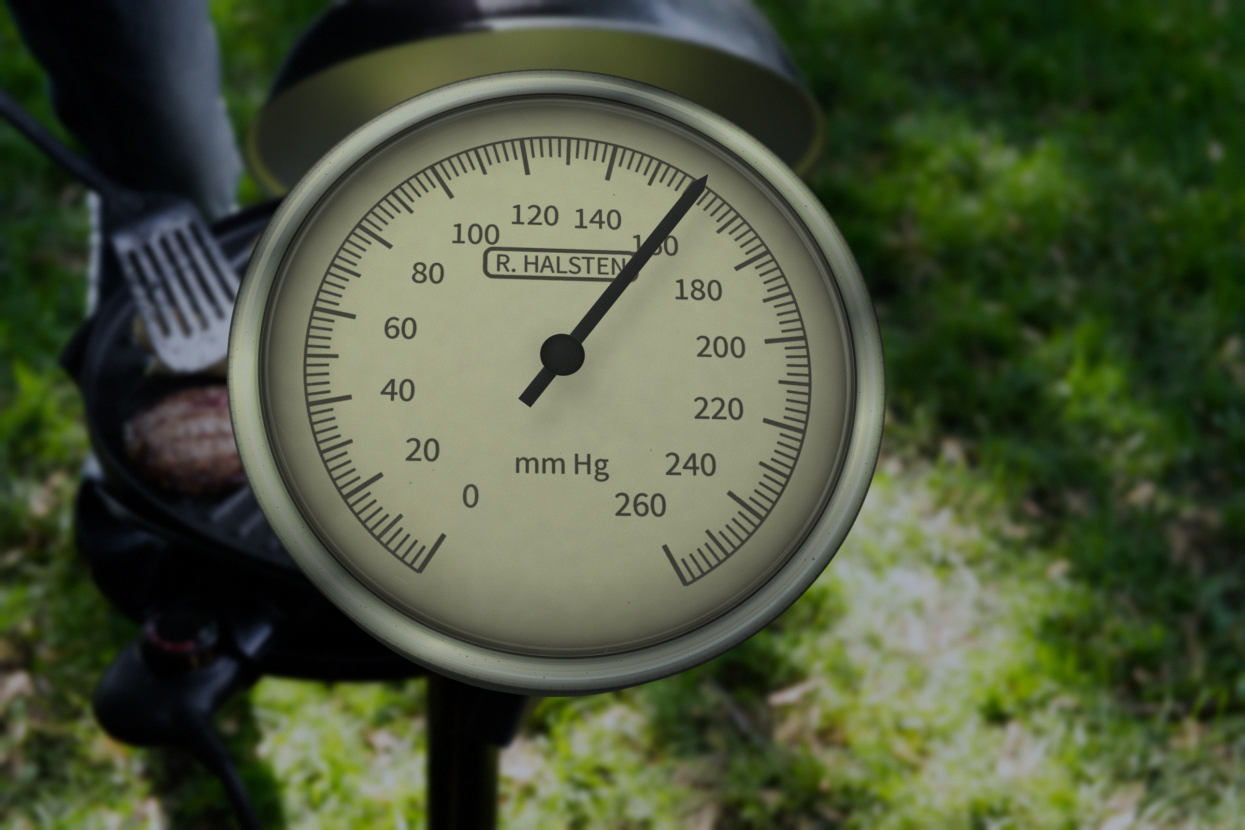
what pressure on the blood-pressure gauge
160 mmHg
